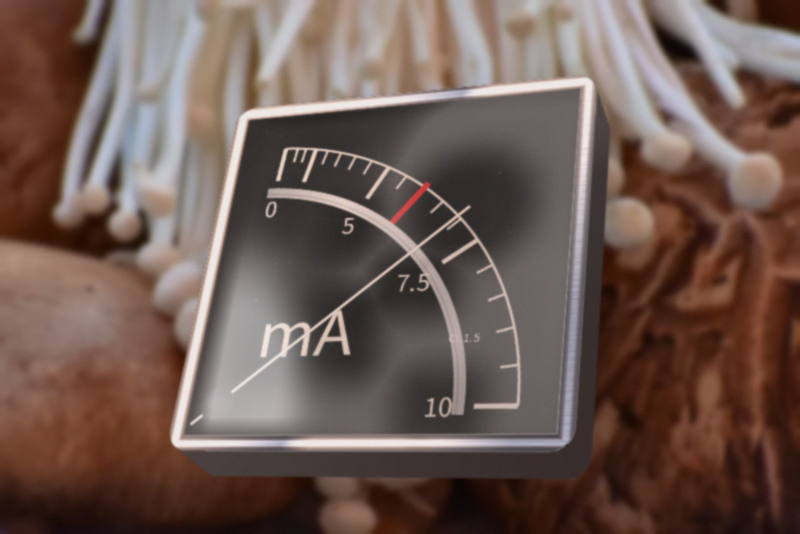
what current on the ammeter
7 mA
